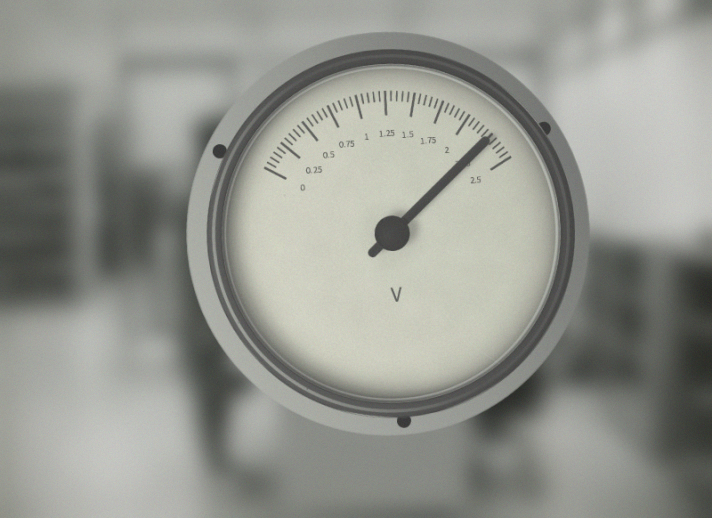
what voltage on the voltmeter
2.25 V
